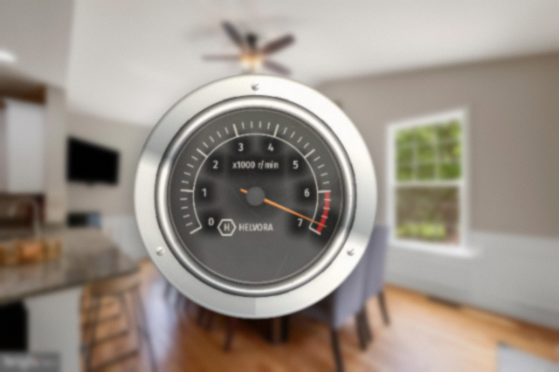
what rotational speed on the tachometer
6800 rpm
